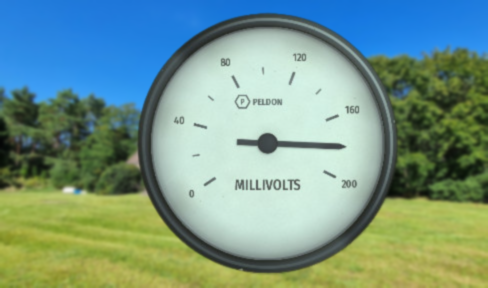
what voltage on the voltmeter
180 mV
